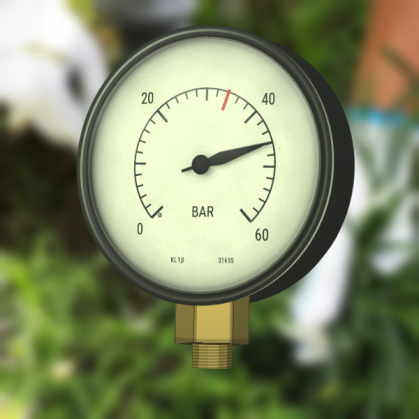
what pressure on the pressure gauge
46 bar
